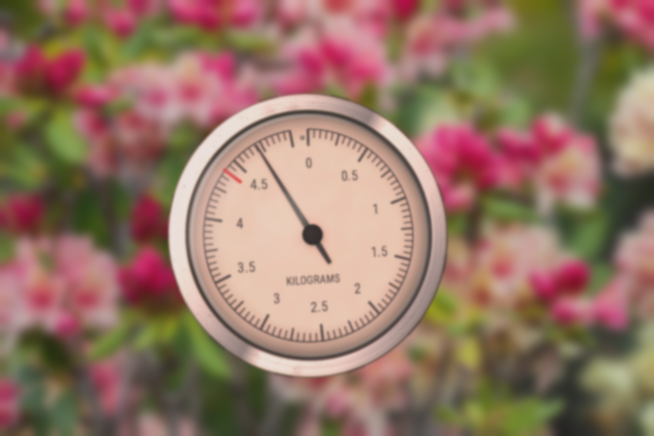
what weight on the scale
4.7 kg
